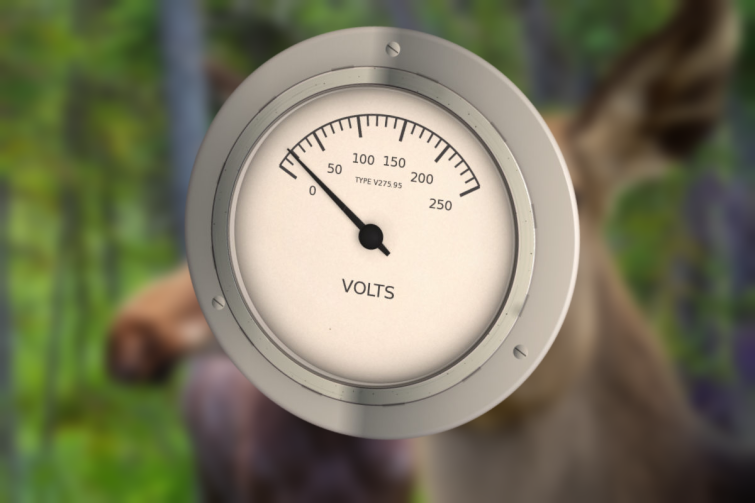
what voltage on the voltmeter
20 V
